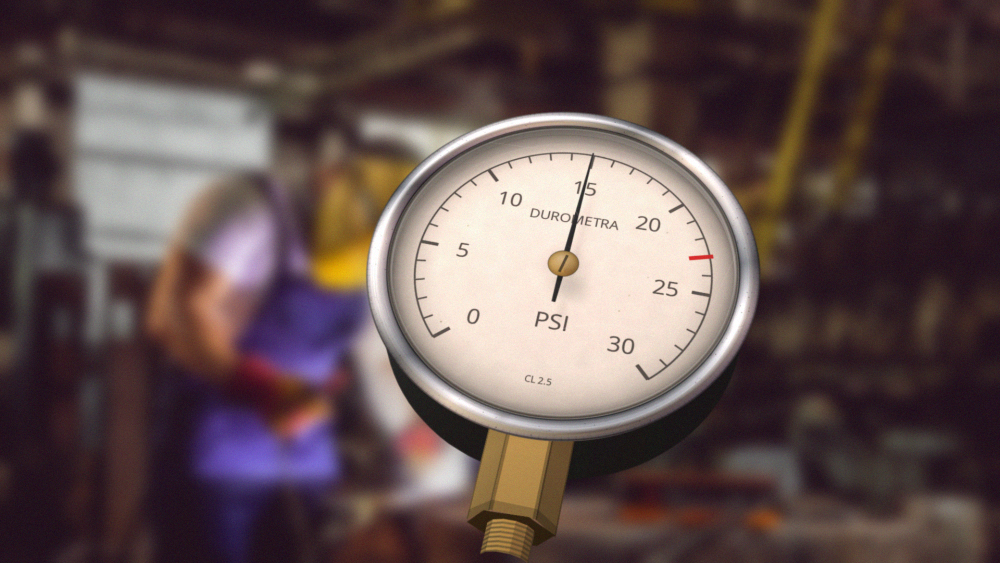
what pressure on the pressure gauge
15 psi
